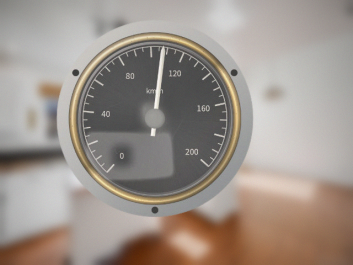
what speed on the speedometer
107.5 km/h
